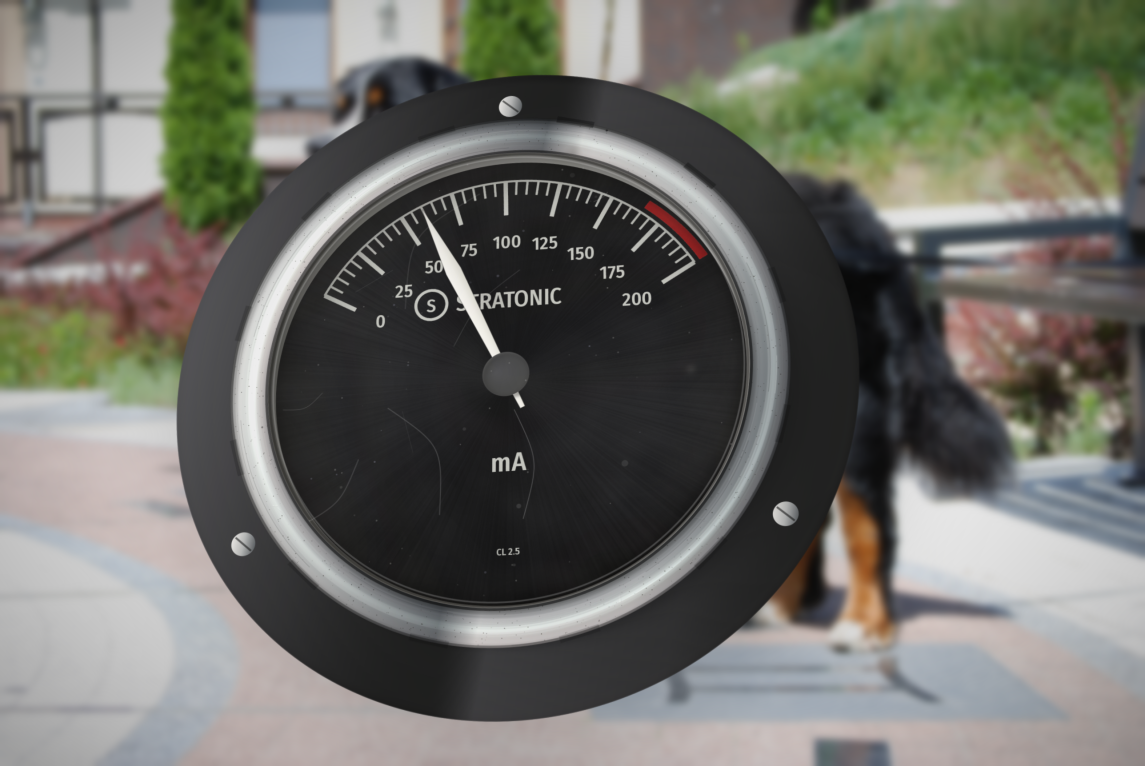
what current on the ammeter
60 mA
